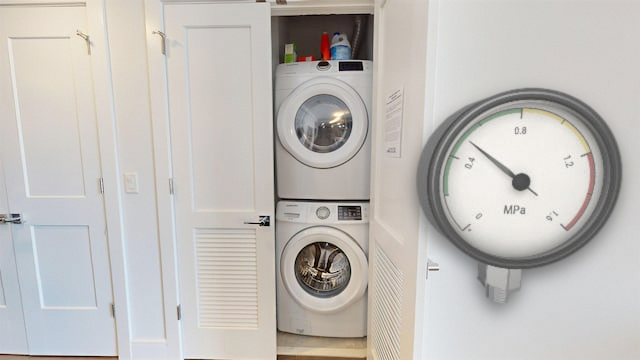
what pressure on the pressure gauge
0.5 MPa
